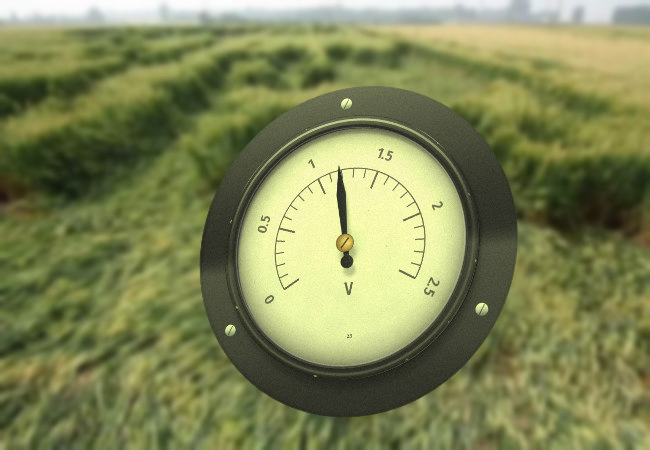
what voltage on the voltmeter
1.2 V
